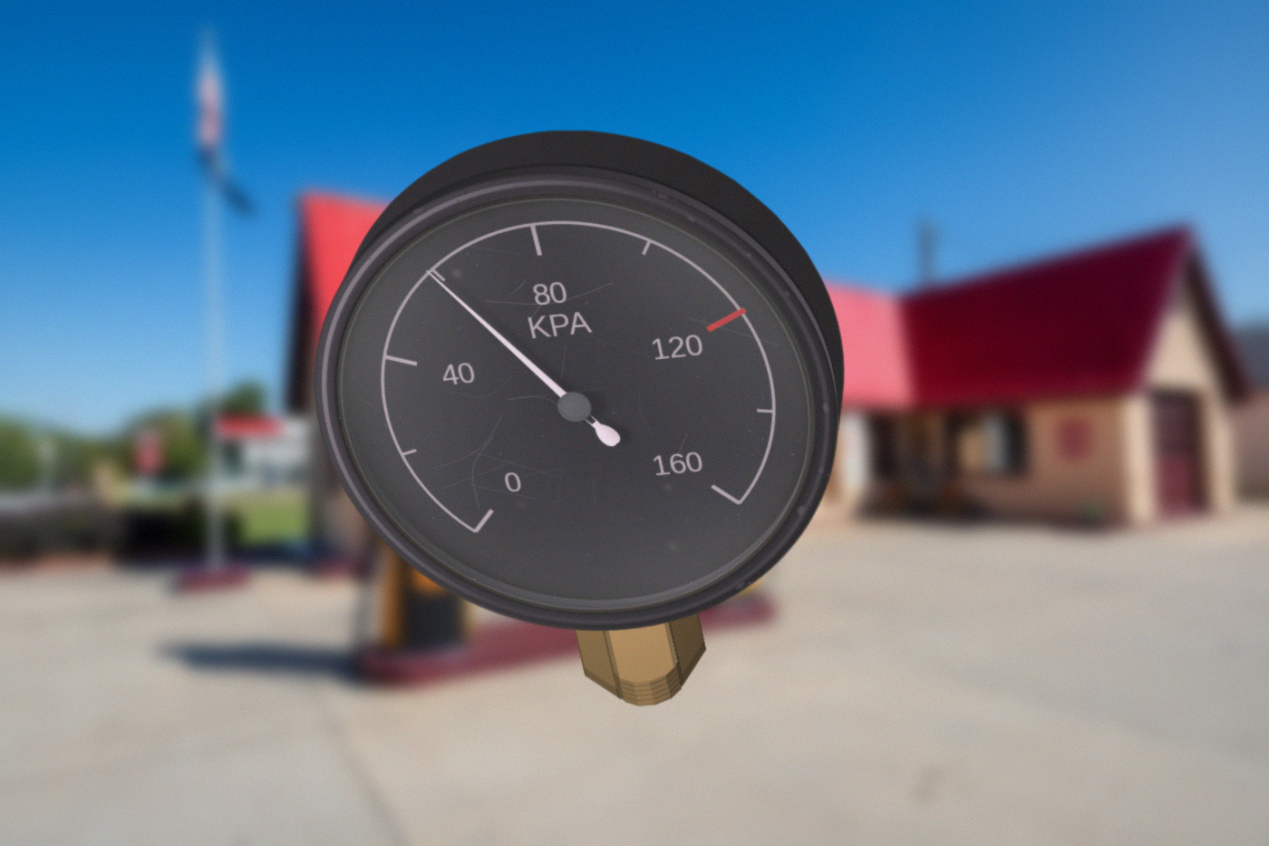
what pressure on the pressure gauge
60 kPa
